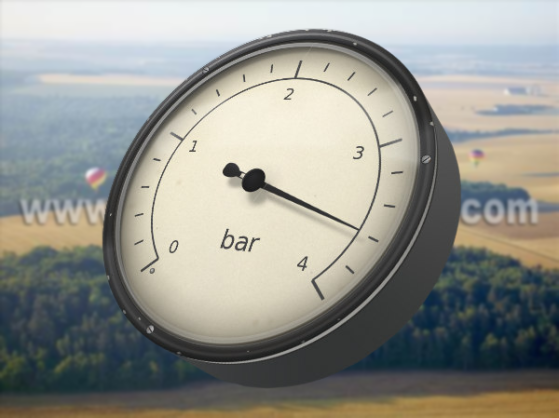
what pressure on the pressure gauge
3.6 bar
